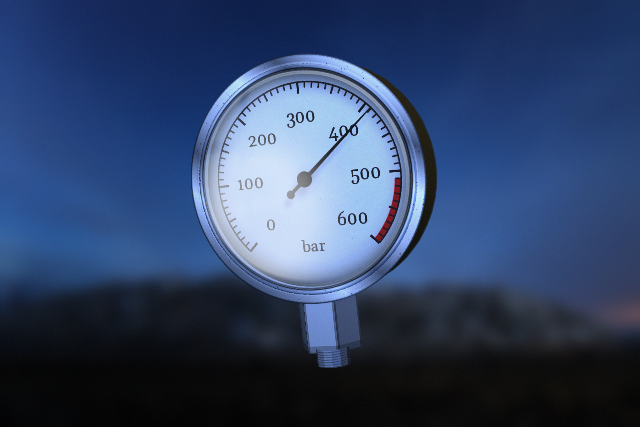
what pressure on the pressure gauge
410 bar
